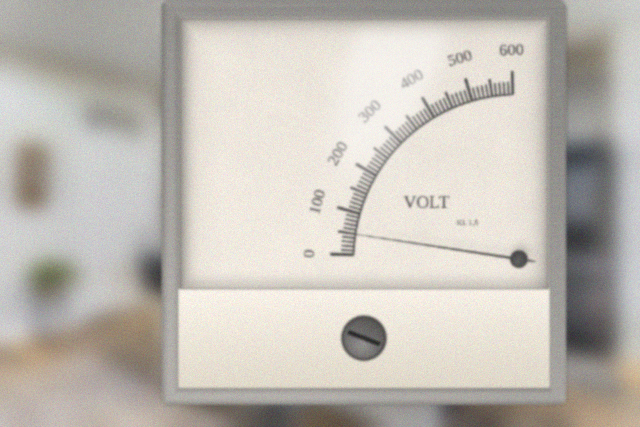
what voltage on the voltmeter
50 V
